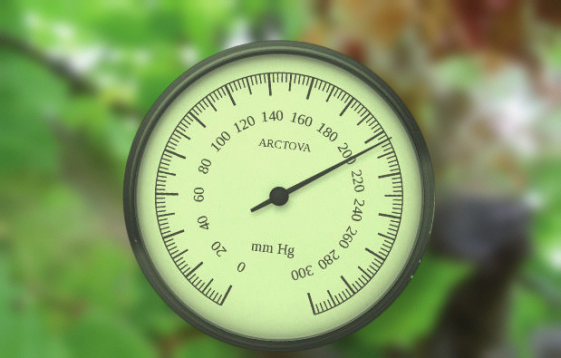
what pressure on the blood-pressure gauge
204 mmHg
